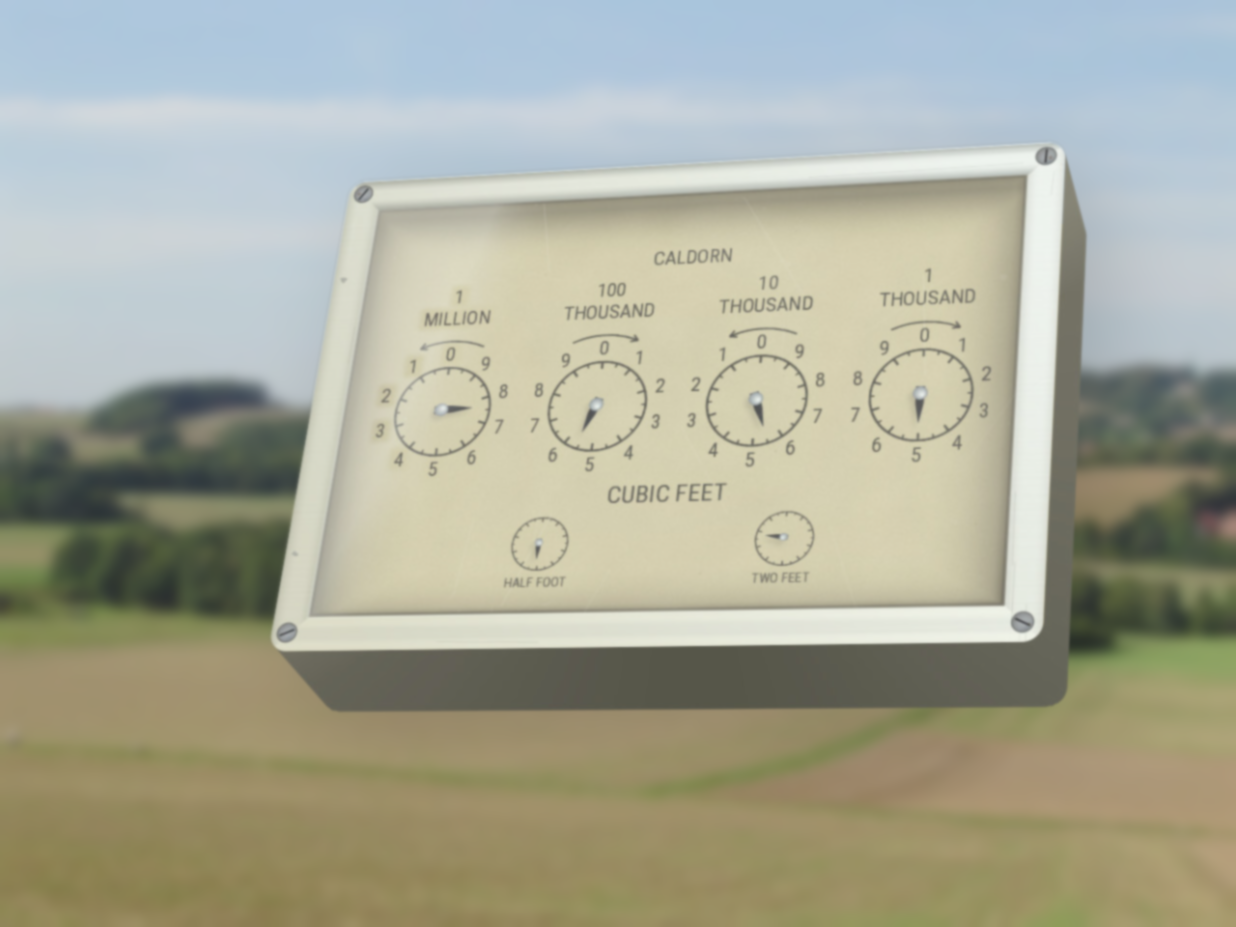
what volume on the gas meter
755500 ft³
